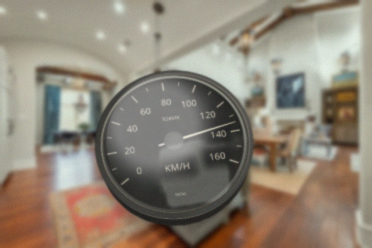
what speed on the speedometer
135 km/h
